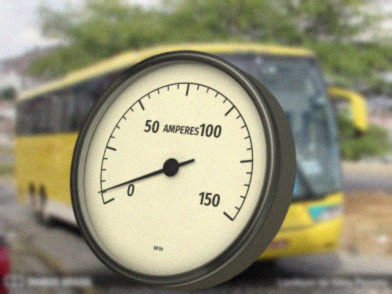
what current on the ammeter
5 A
